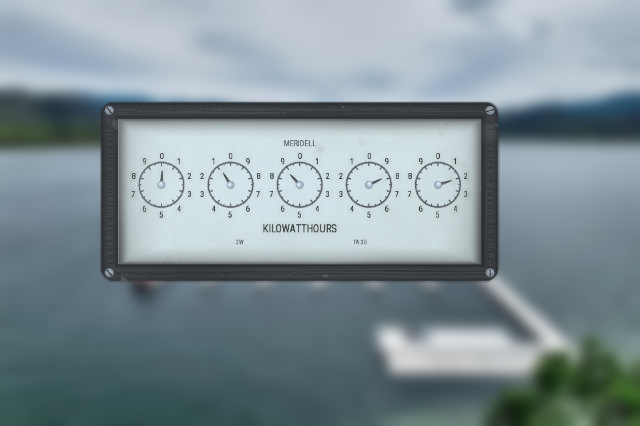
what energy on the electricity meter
882 kWh
